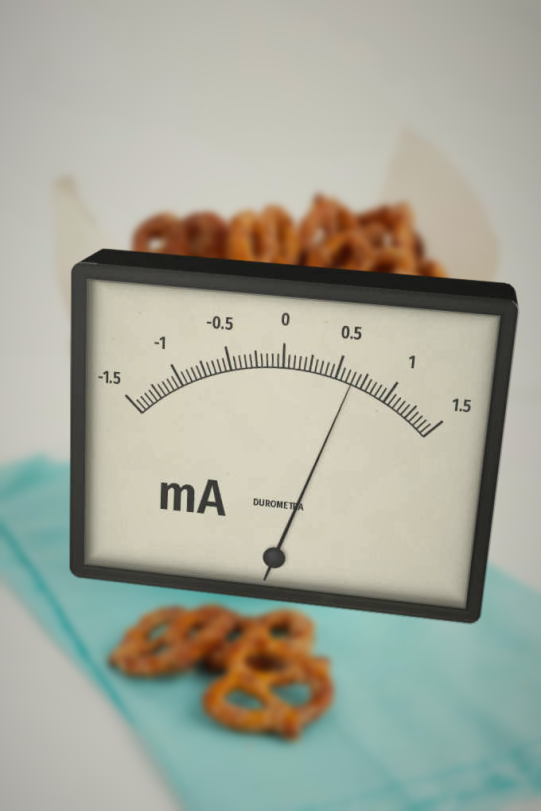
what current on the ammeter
0.65 mA
